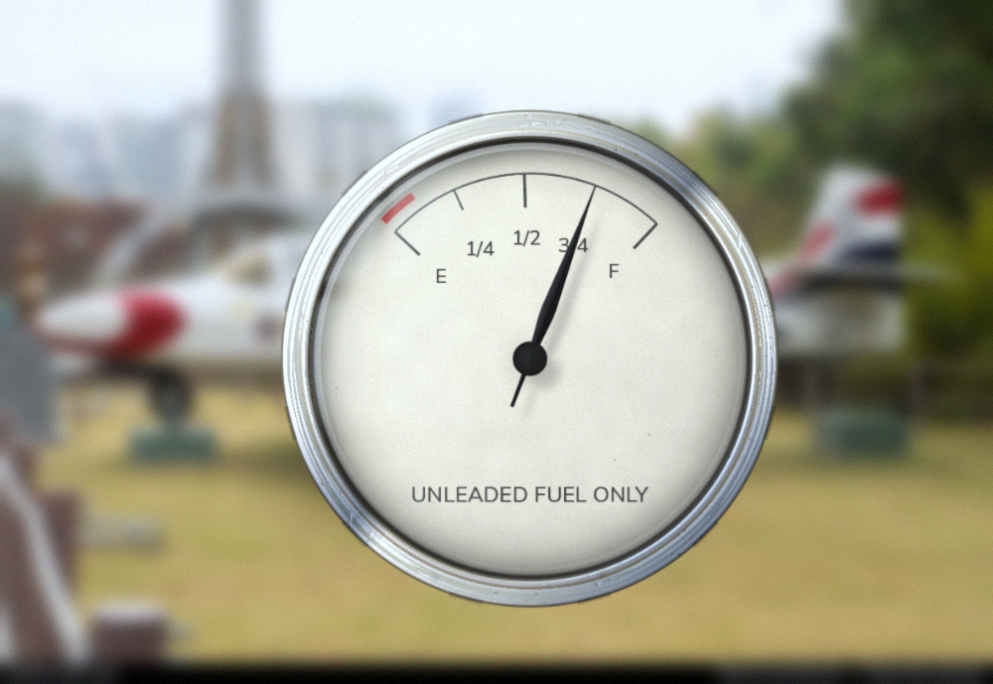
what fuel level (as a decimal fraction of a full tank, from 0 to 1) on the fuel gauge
0.75
